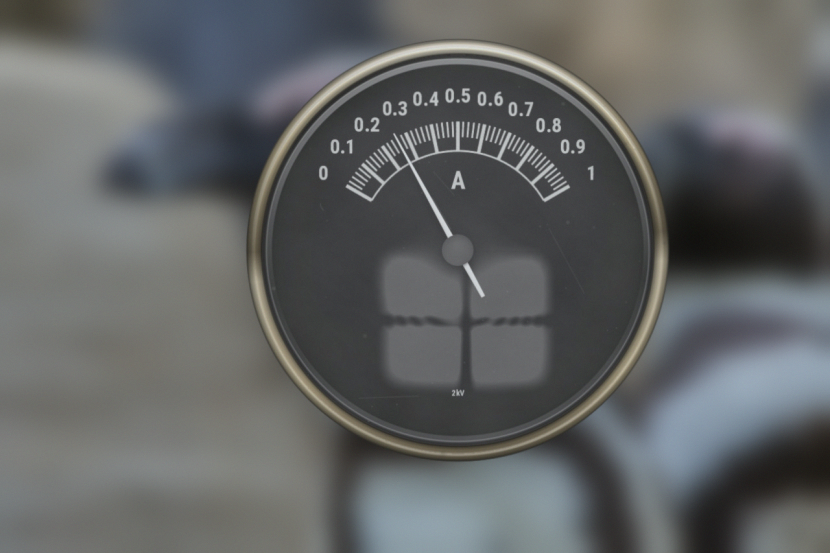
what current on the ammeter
0.26 A
